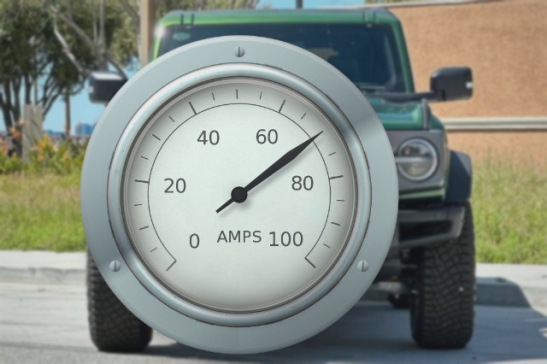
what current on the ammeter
70 A
